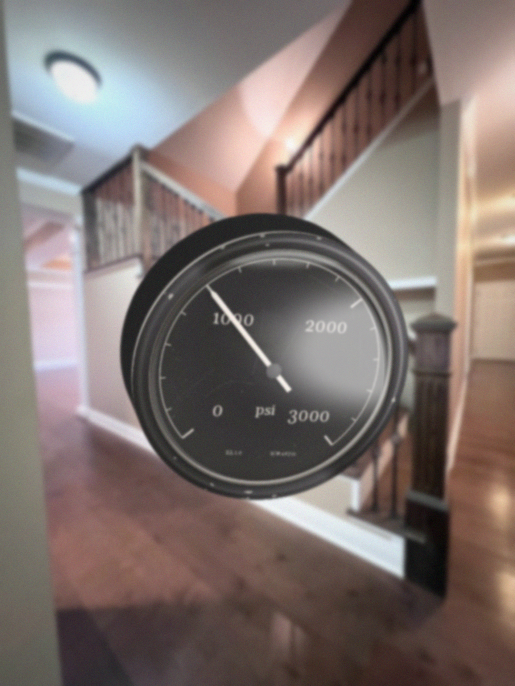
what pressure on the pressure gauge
1000 psi
